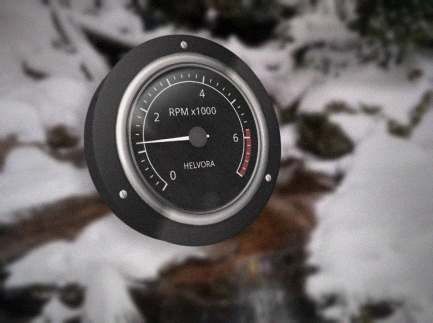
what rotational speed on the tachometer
1200 rpm
